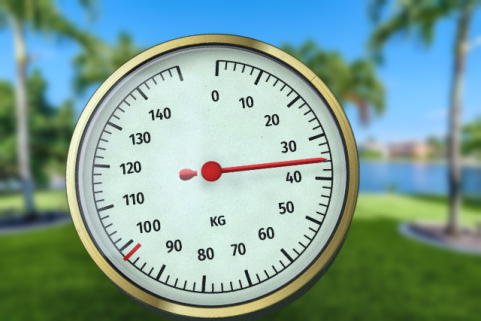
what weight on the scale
36 kg
